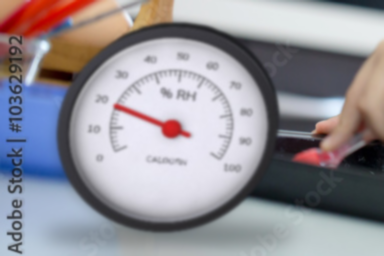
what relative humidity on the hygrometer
20 %
